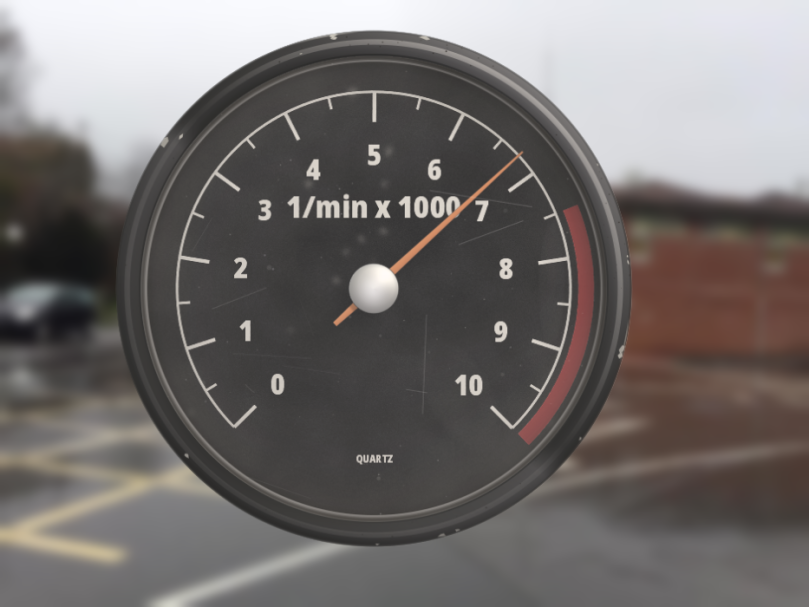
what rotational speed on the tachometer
6750 rpm
